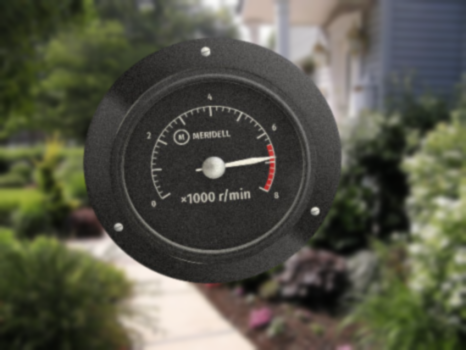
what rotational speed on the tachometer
6800 rpm
